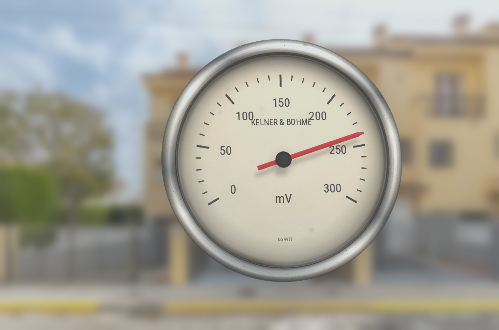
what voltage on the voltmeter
240 mV
